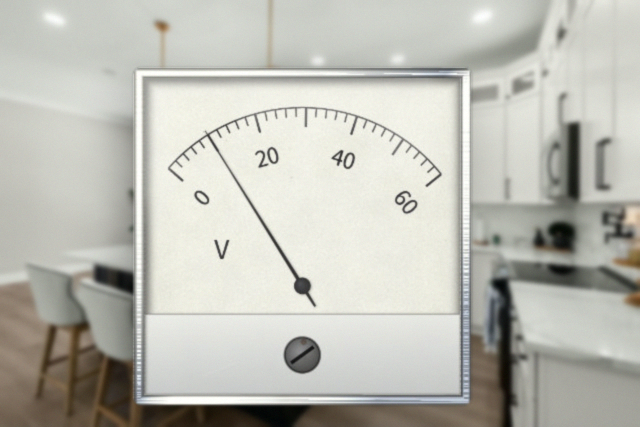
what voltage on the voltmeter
10 V
